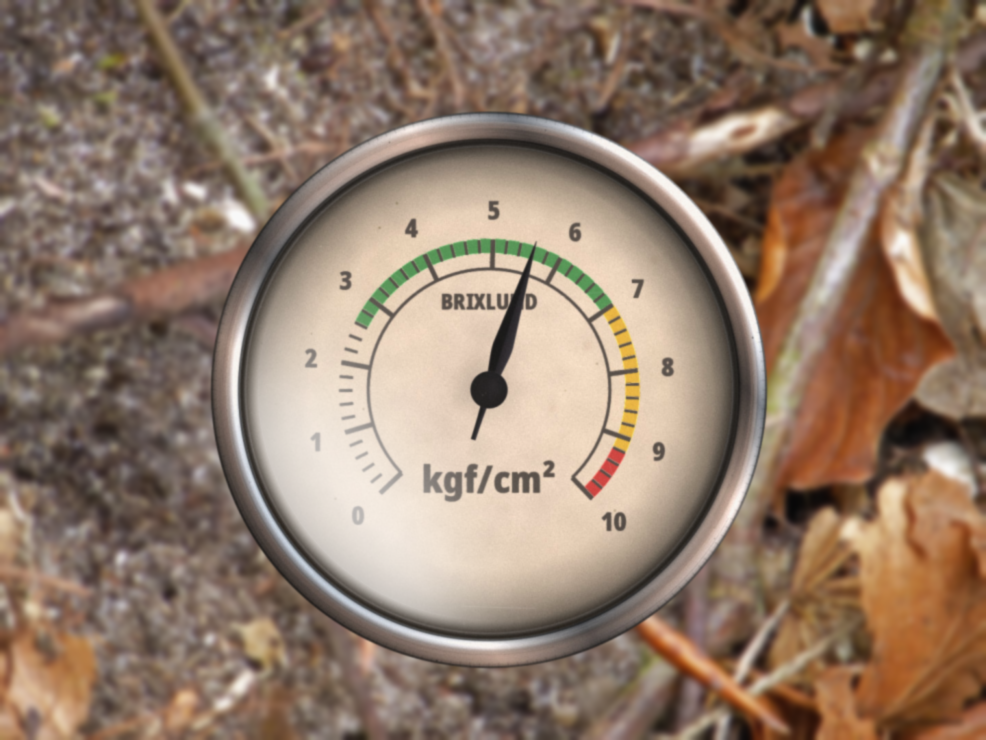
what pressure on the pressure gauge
5.6 kg/cm²
